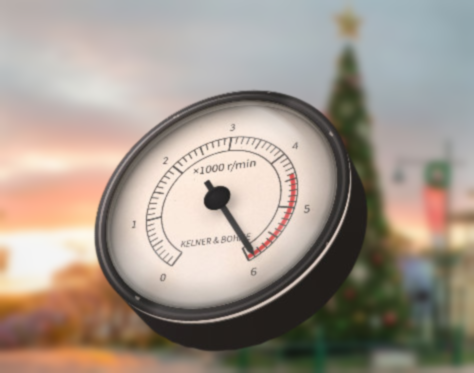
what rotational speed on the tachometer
5900 rpm
